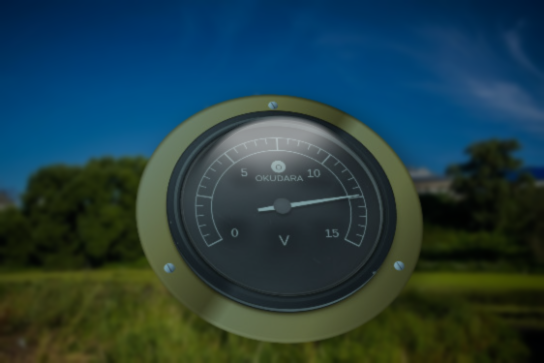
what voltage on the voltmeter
12.5 V
